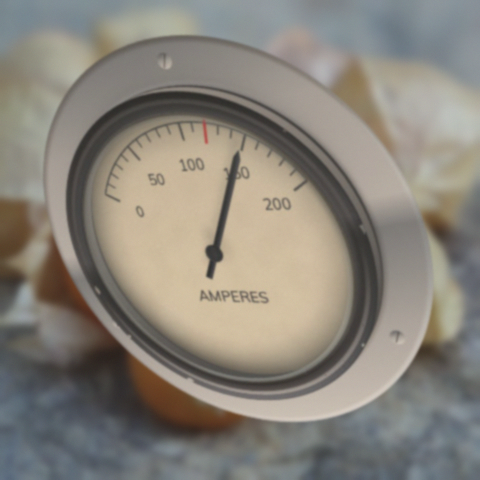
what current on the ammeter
150 A
